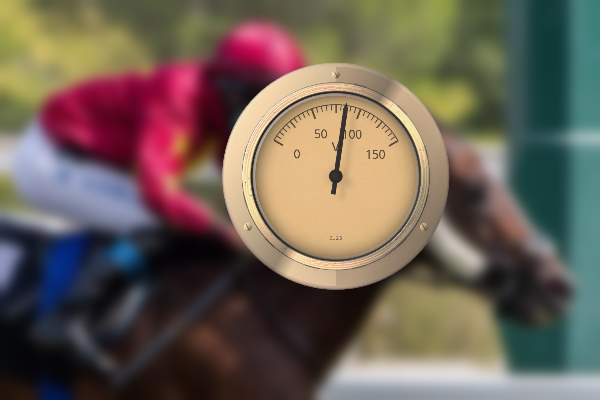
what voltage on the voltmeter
85 V
